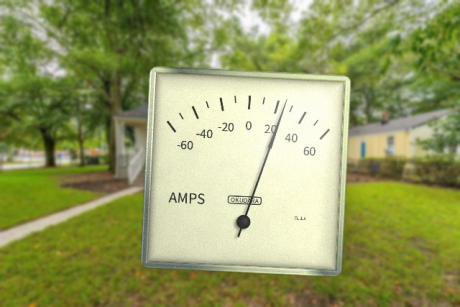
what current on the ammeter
25 A
